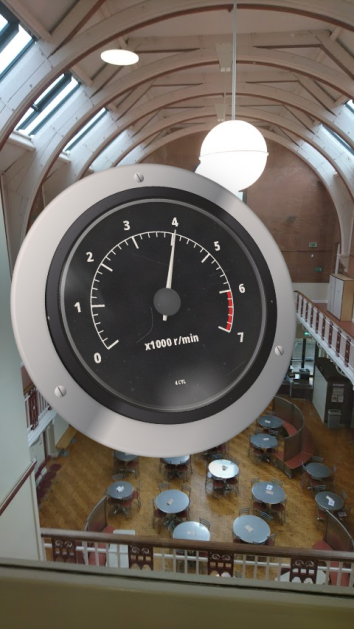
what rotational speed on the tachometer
4000 rpm
